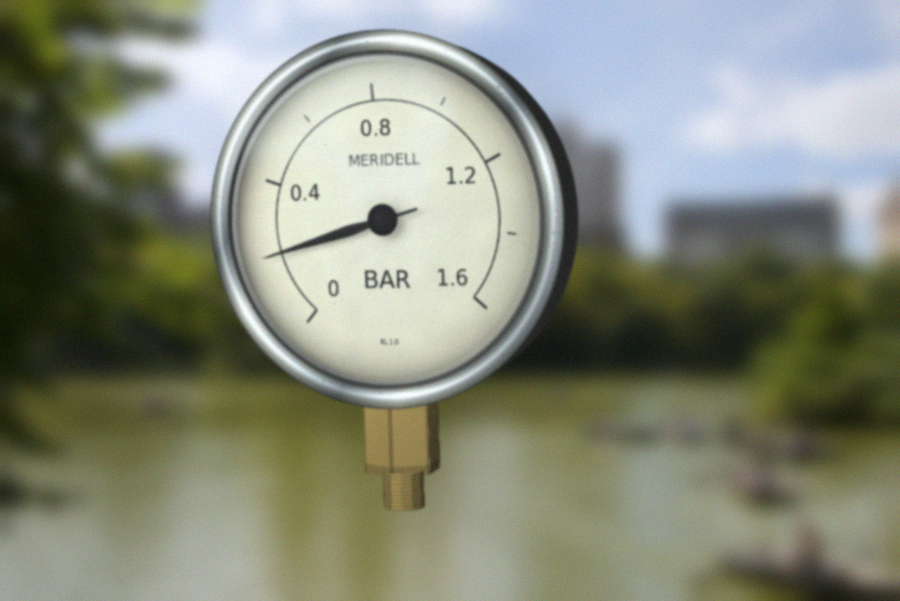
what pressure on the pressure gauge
0.2 bar
